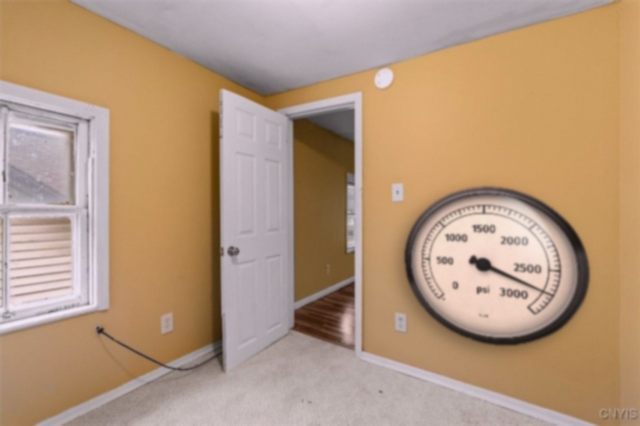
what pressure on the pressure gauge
2750 psi
